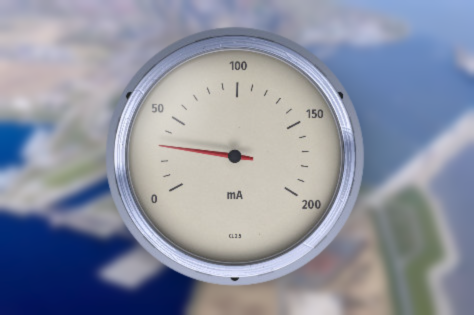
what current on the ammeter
30 mA
